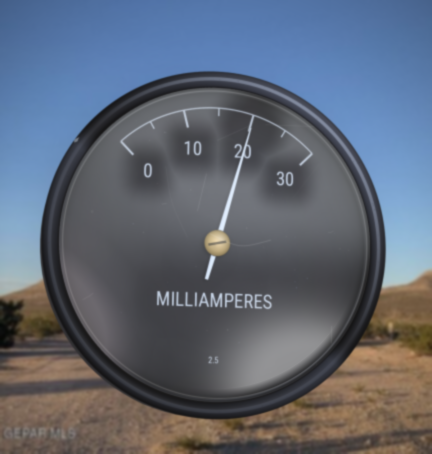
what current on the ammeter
20 mA
